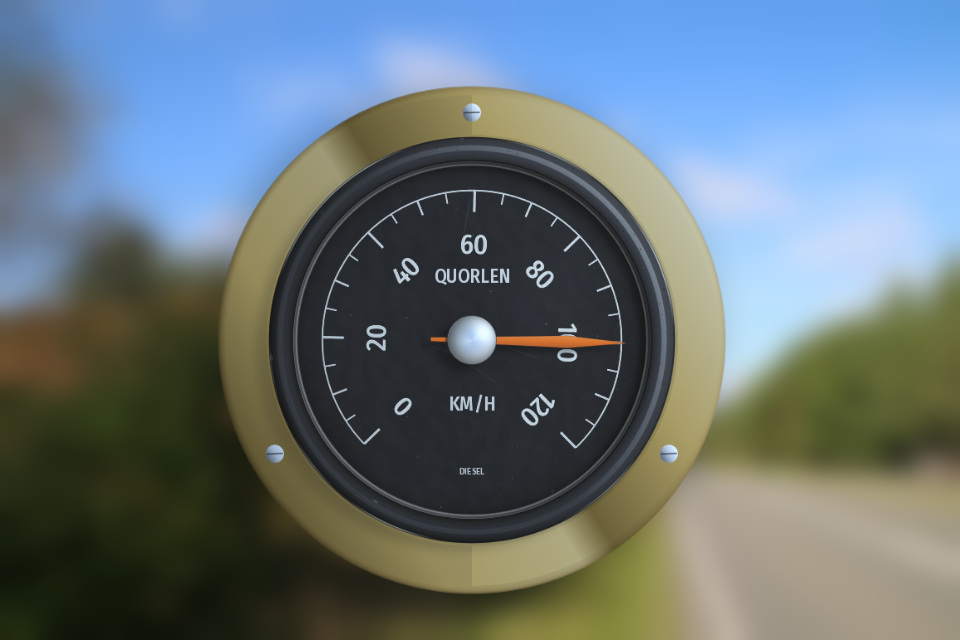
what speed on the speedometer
100 km/h
